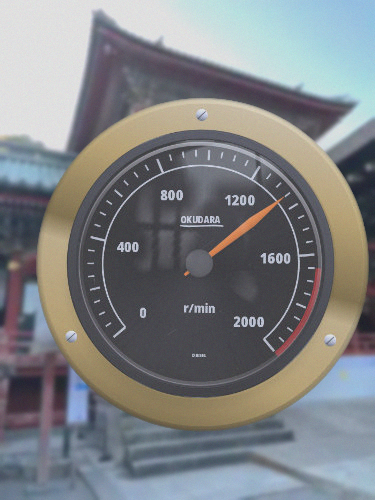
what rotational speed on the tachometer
1350 rpm
